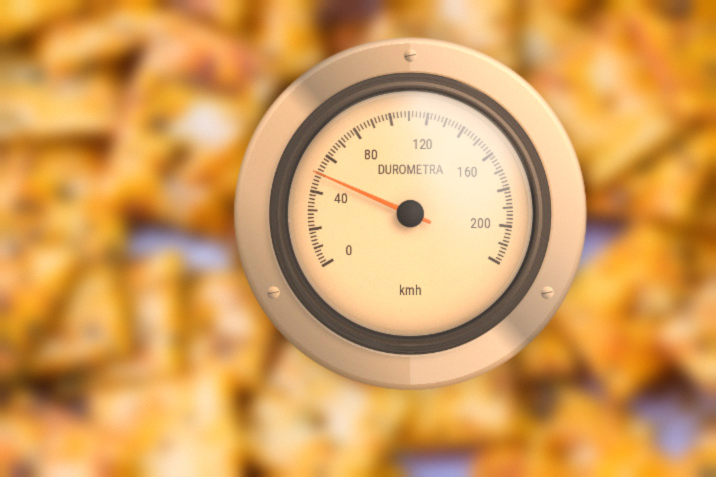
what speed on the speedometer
50 km/h
